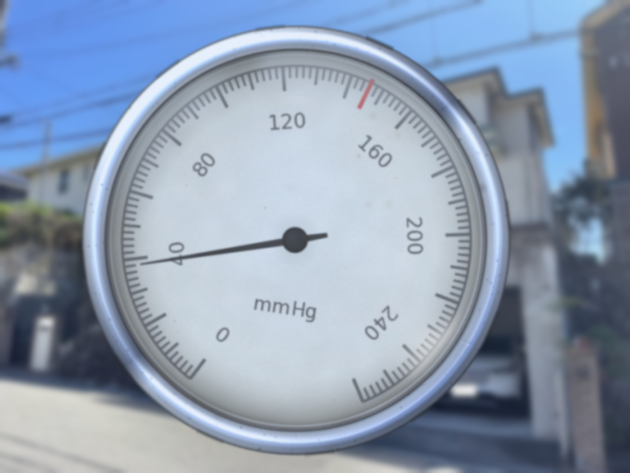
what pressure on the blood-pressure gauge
38 mmHg
